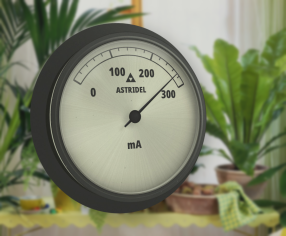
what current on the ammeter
270 mA
